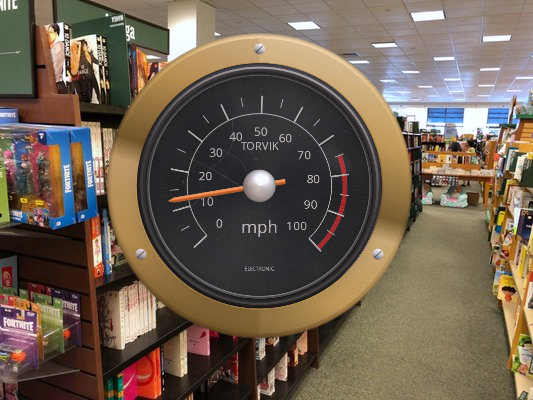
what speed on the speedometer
12.5 mph
